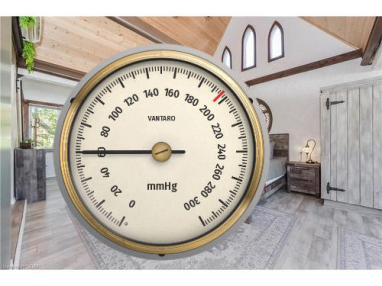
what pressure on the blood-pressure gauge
60 mmHg
